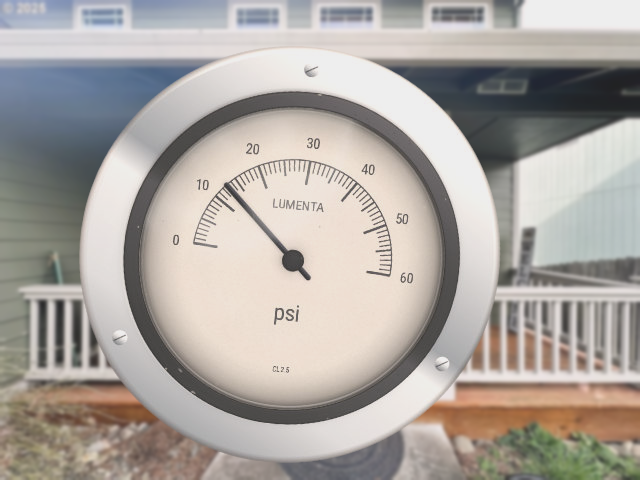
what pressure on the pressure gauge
13 psi
